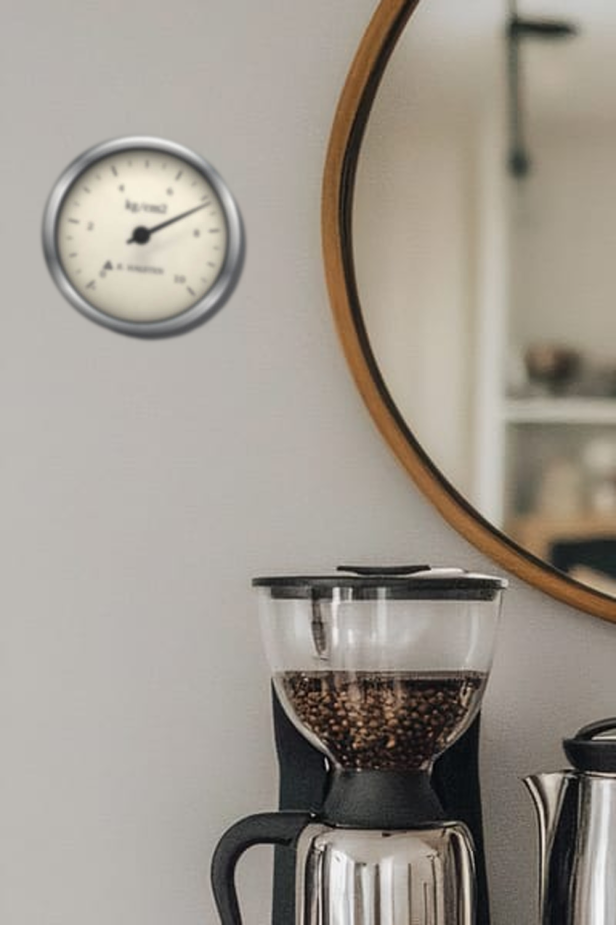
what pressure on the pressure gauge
7.25 kg/cm²
